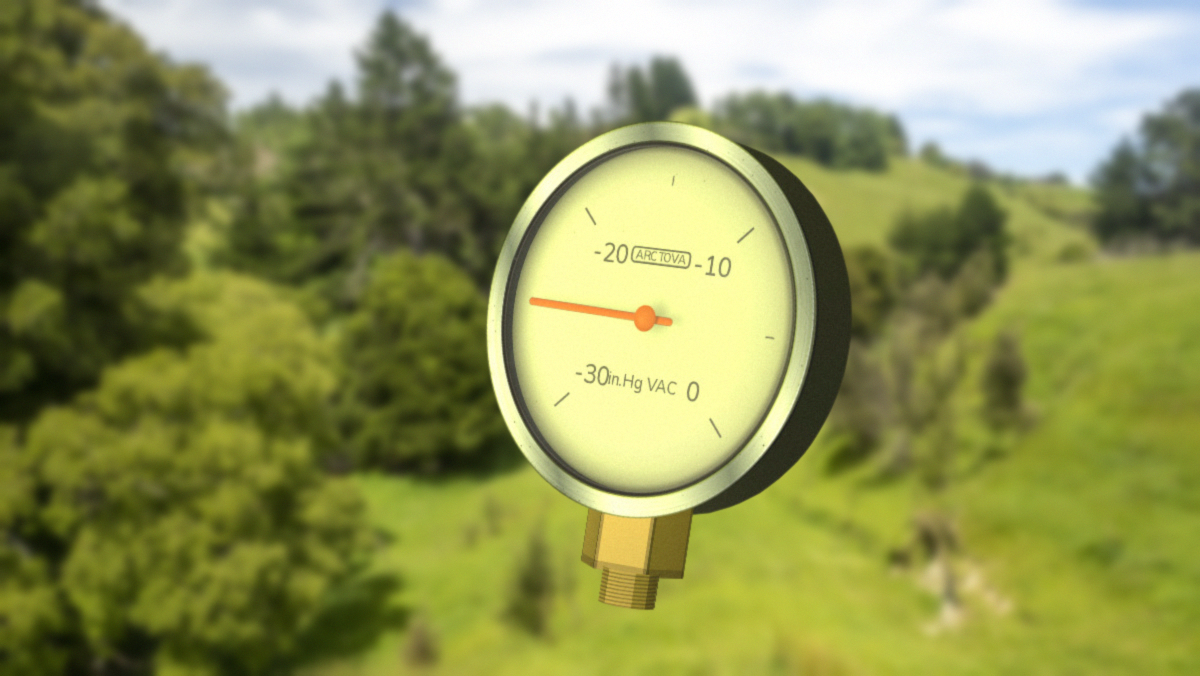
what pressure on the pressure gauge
-25 inHg
